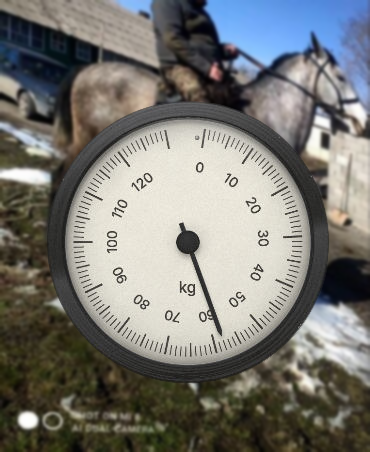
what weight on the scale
58 kg
